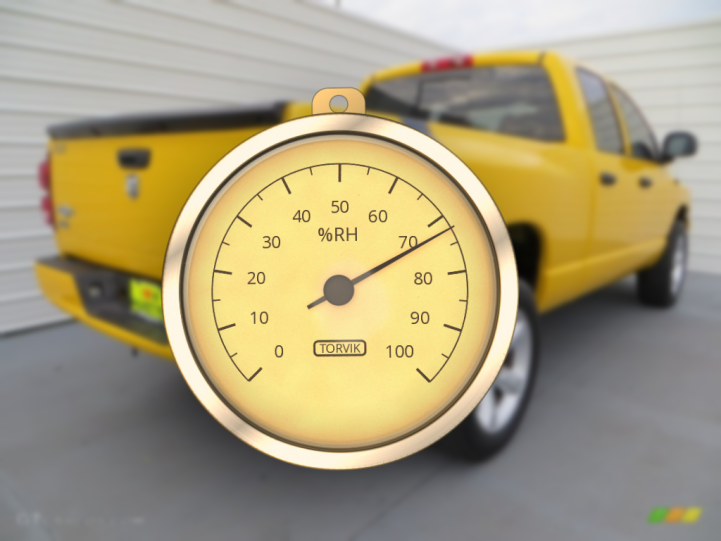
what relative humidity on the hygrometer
72.5 %
